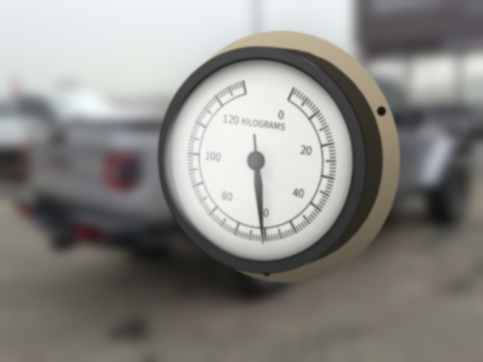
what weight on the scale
60 kg
